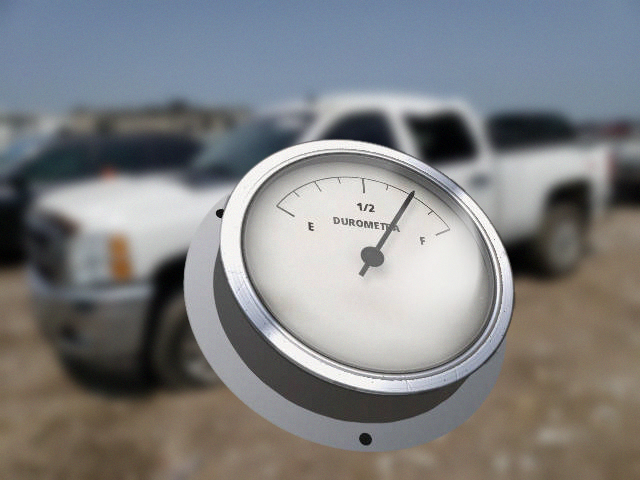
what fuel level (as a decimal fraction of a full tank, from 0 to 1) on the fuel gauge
0.75
